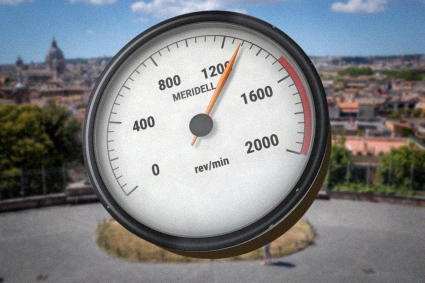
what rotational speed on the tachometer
1300 rpm
